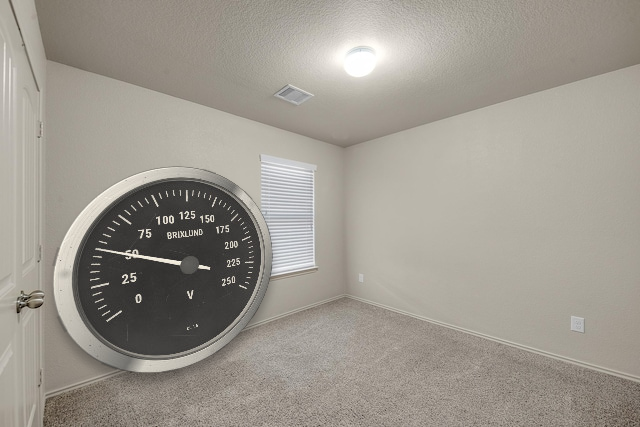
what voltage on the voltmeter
50 V
